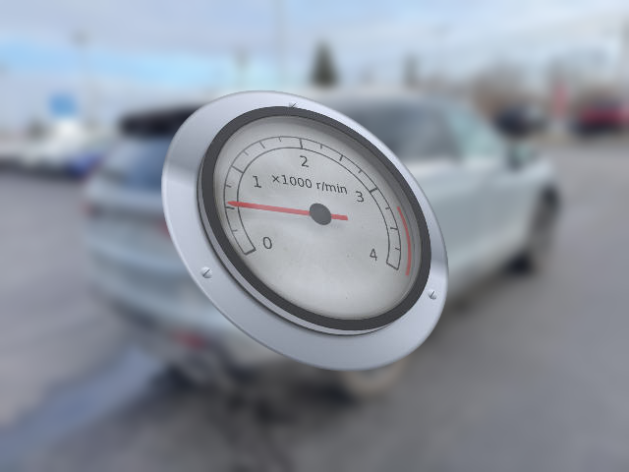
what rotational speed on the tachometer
500 rpm
